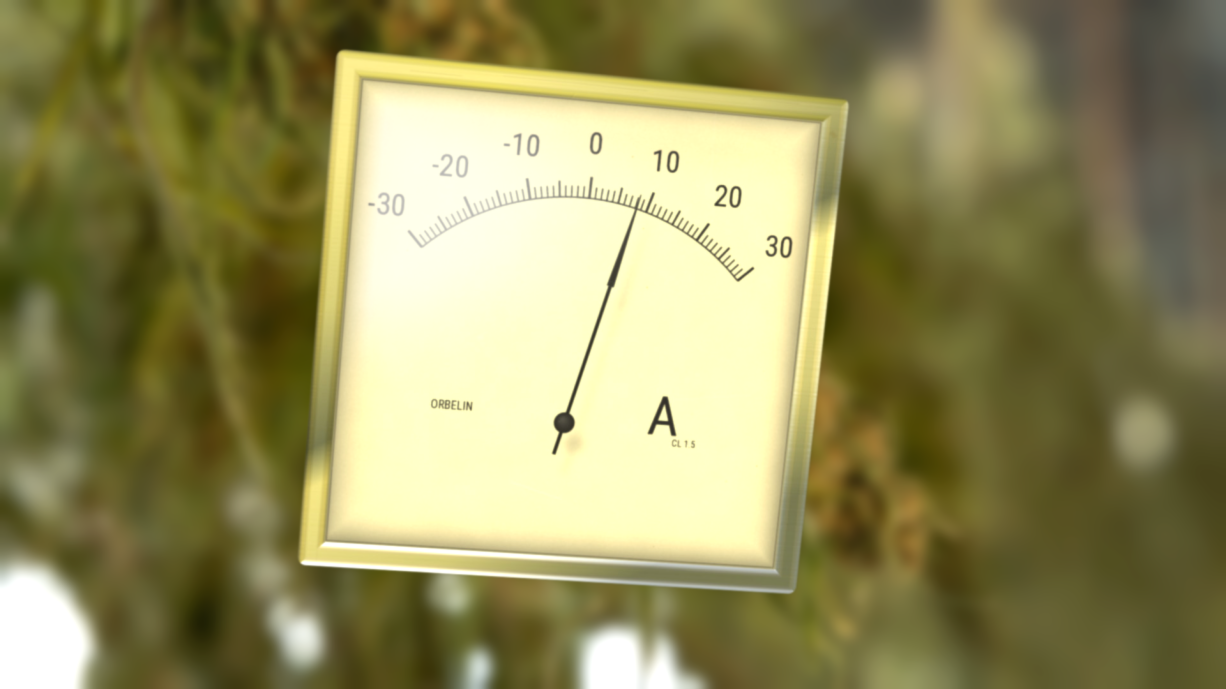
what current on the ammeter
8 A
